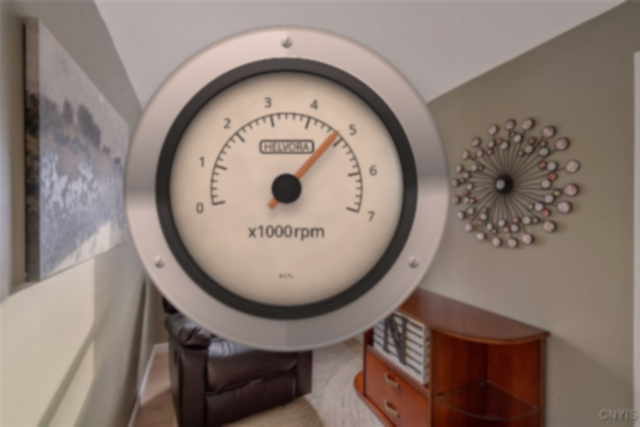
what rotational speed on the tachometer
4800 rpm
